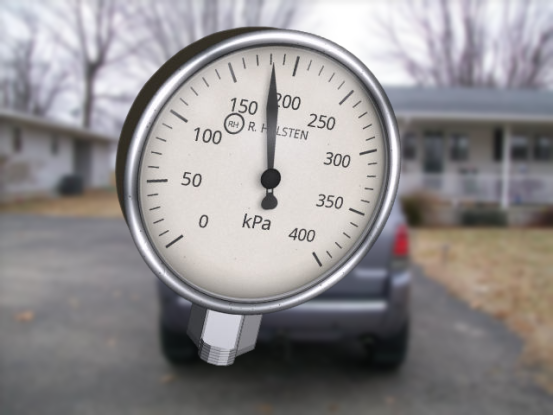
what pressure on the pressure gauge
180 kPa
